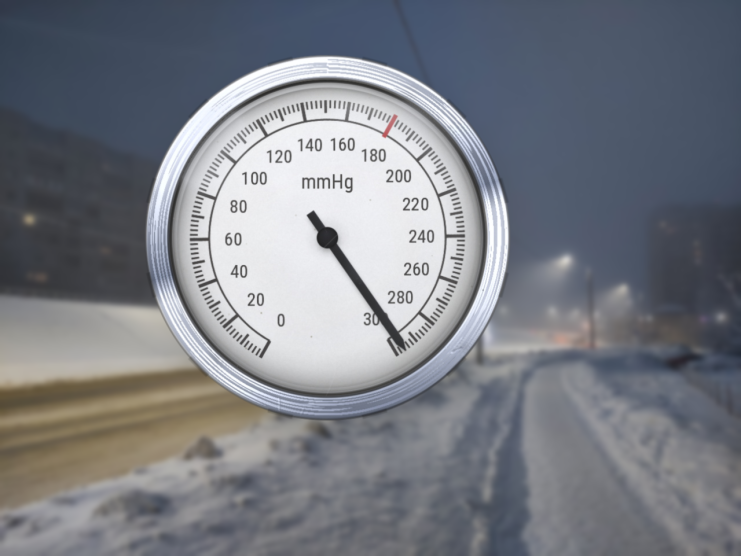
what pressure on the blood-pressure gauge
296 mmHg
